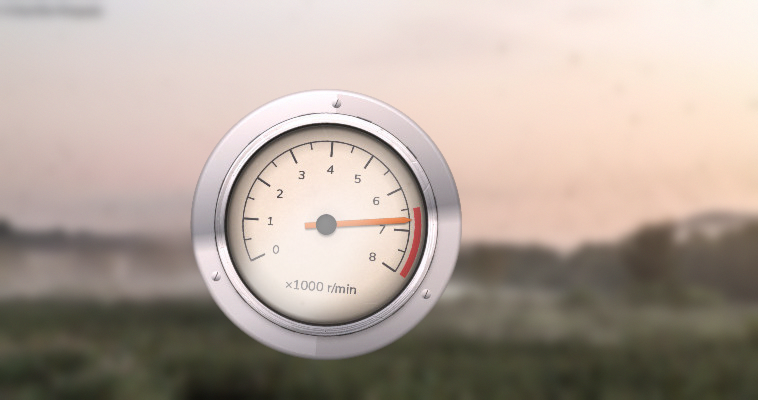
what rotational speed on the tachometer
6750 rpm
